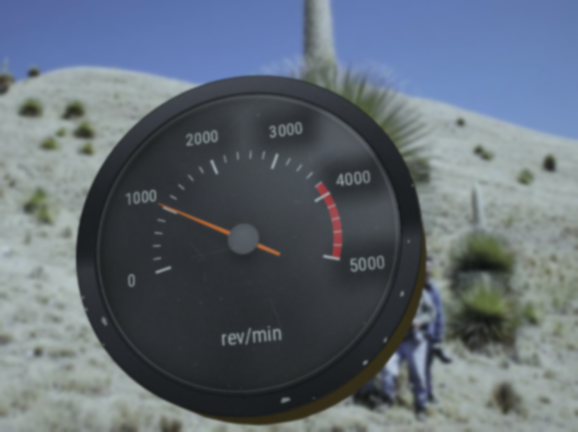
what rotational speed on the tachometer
1000 rpm
